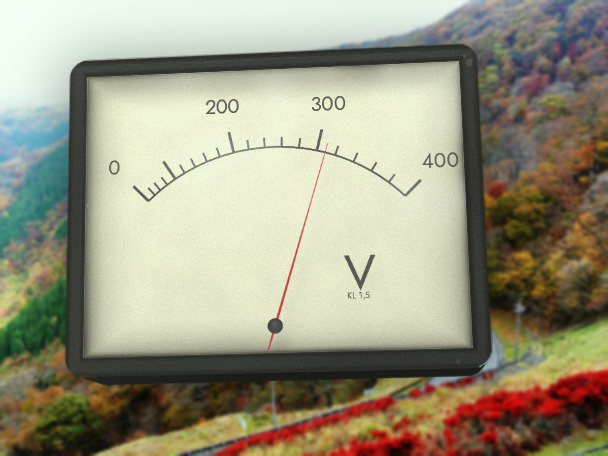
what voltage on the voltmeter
310 V
